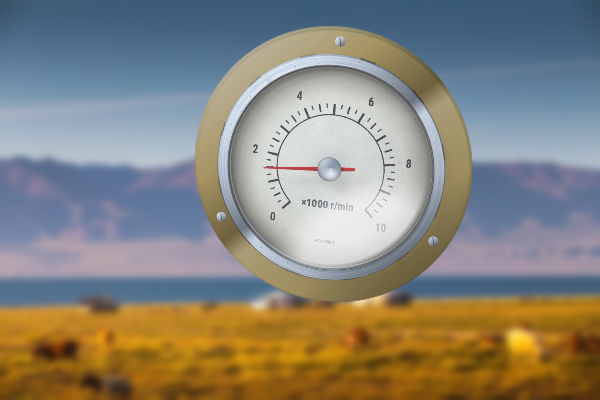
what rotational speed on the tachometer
1500 rpm
